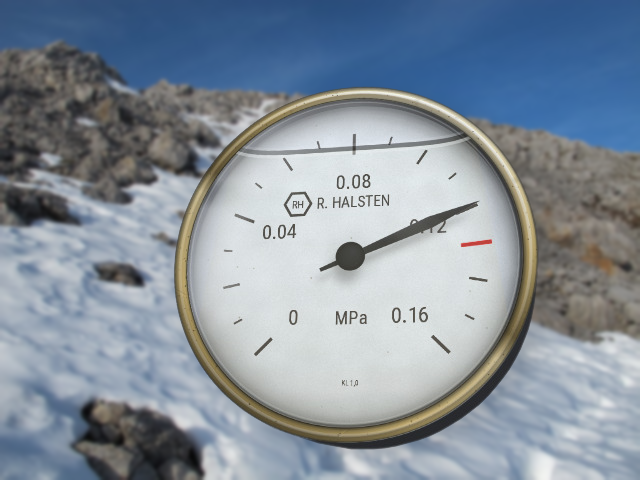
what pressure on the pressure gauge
0.12 MPa
